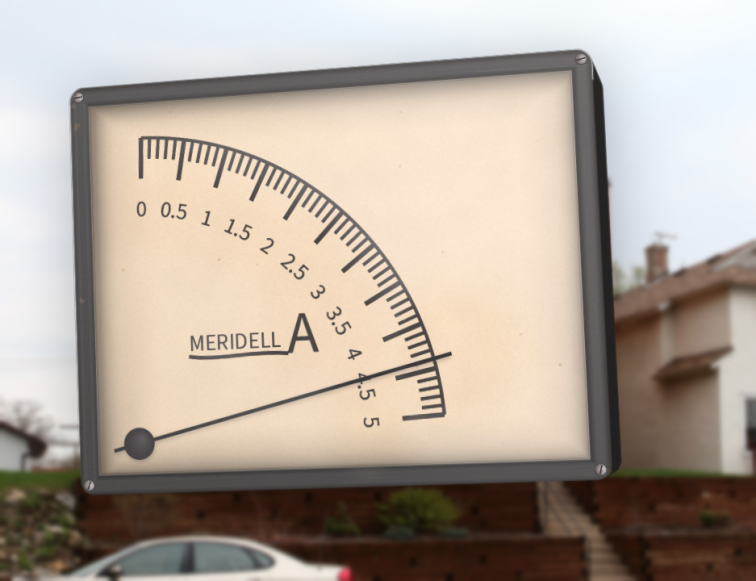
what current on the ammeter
4.4 A
